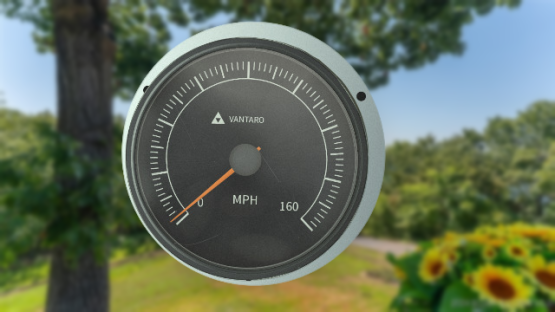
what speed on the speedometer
2 mph
